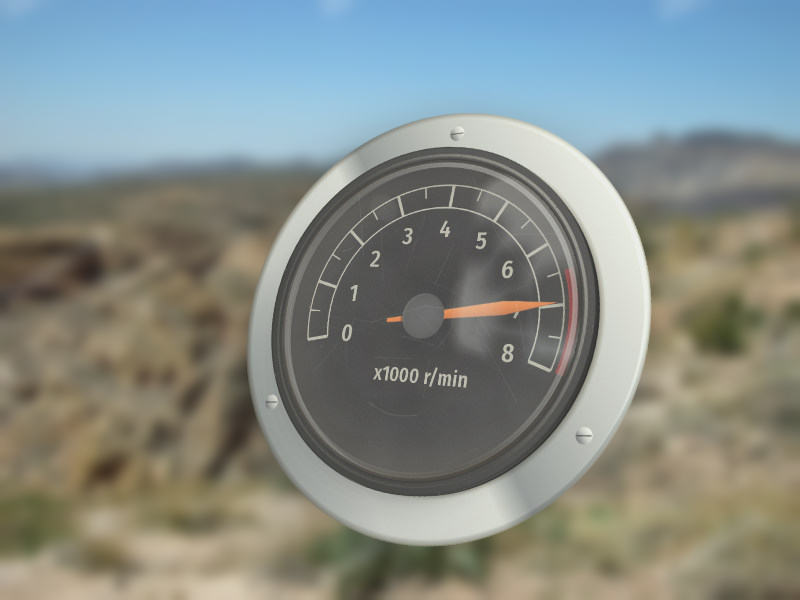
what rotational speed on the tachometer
7000 rpm
